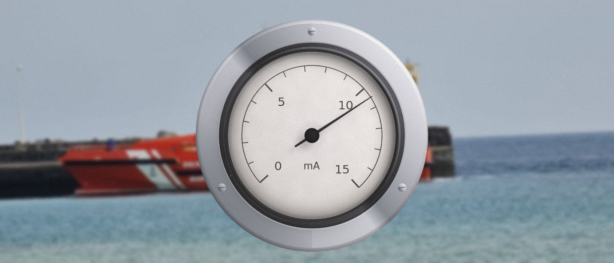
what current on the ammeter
10.5 mA
